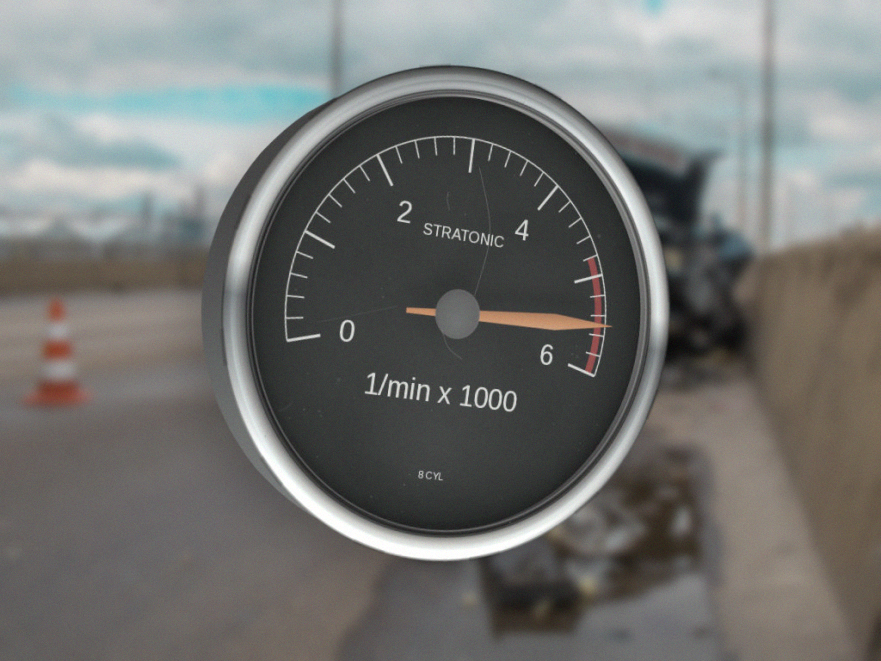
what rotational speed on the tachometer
5500 rpm
